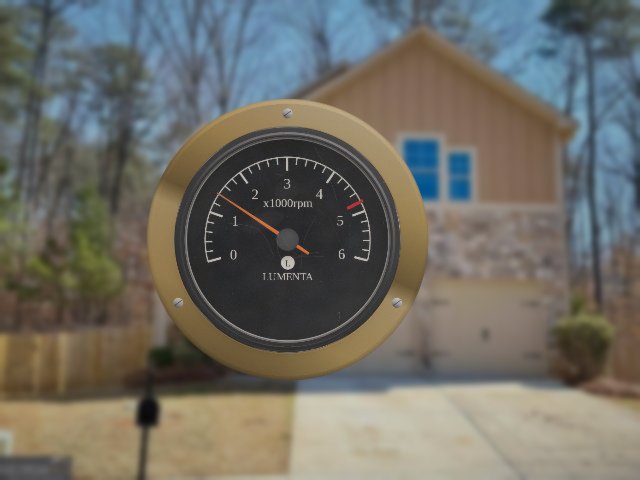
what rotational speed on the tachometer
1400 rpm
